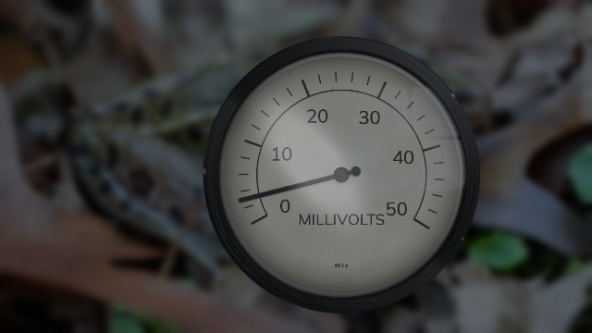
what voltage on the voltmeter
3 mV
